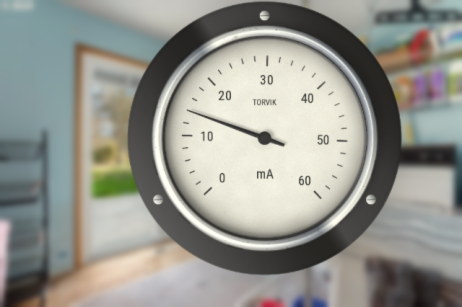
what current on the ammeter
14 mA
